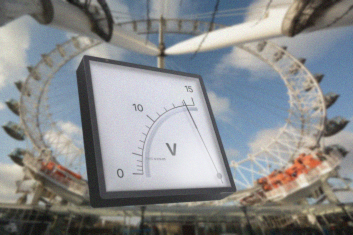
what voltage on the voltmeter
14 V
